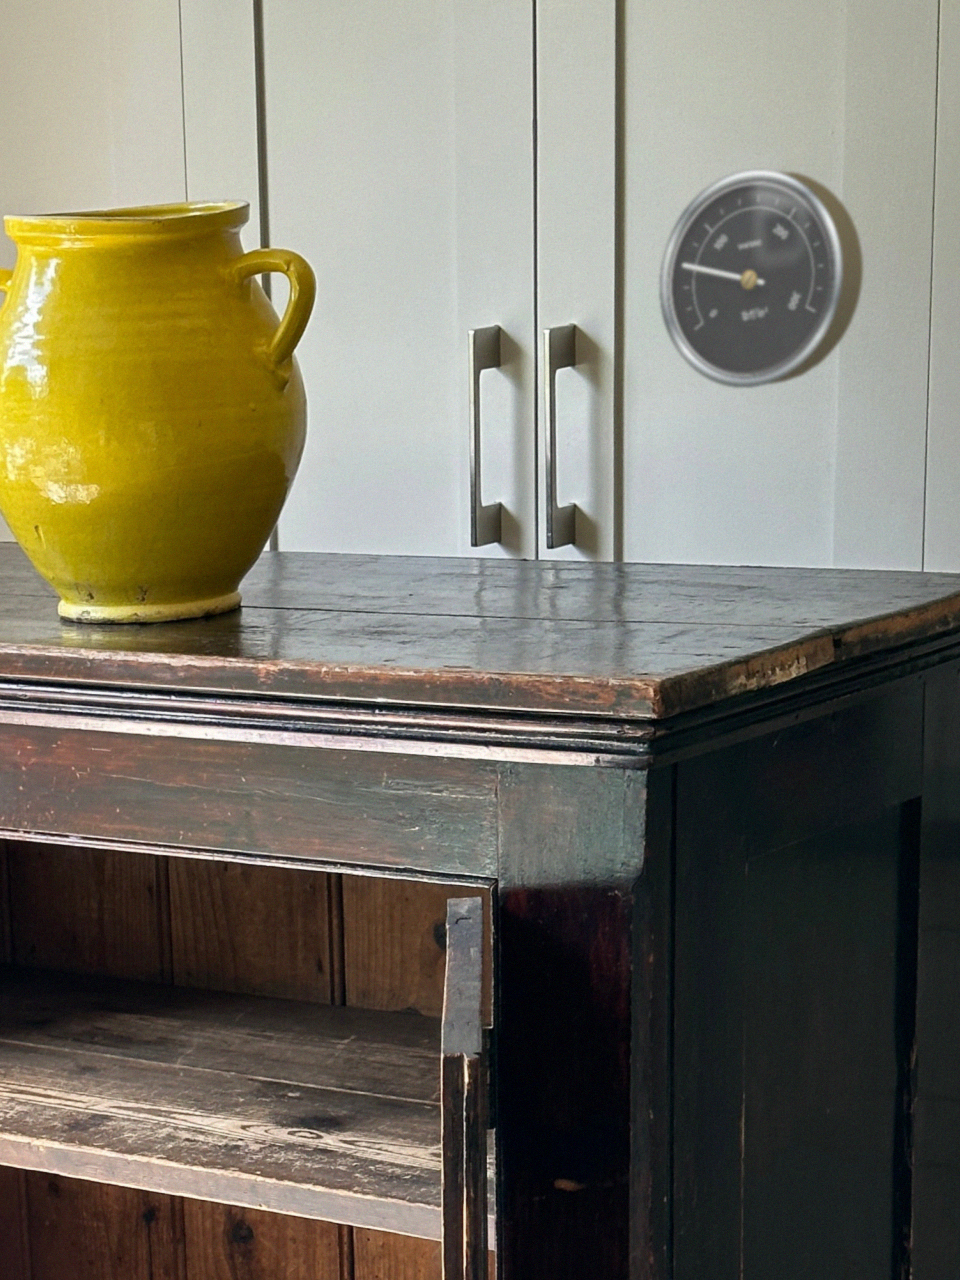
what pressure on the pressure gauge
60 psi
